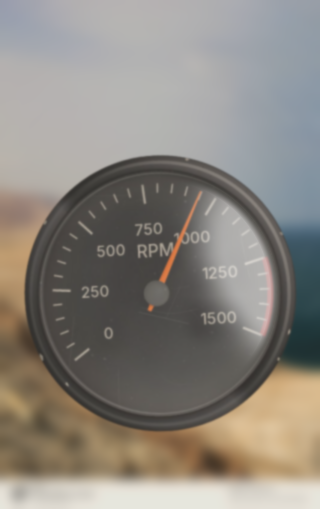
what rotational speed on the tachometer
950 rpm
